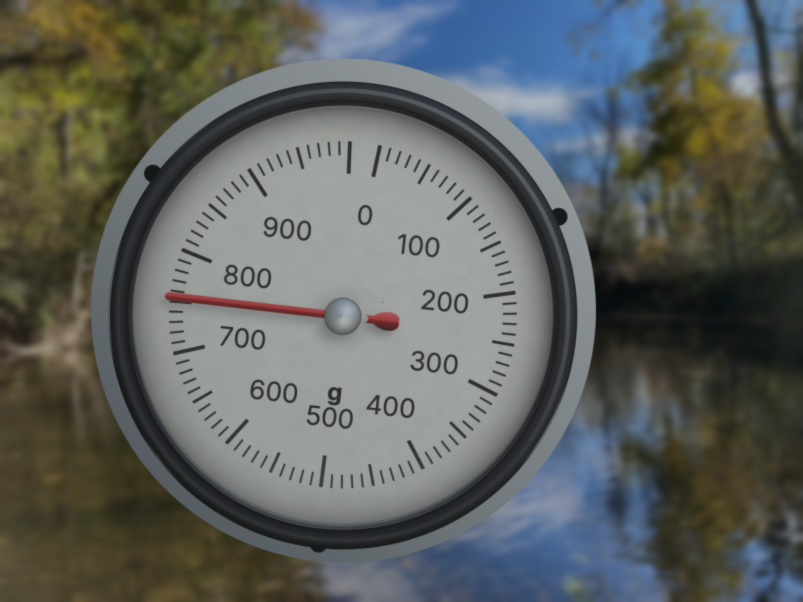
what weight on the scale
755 g
